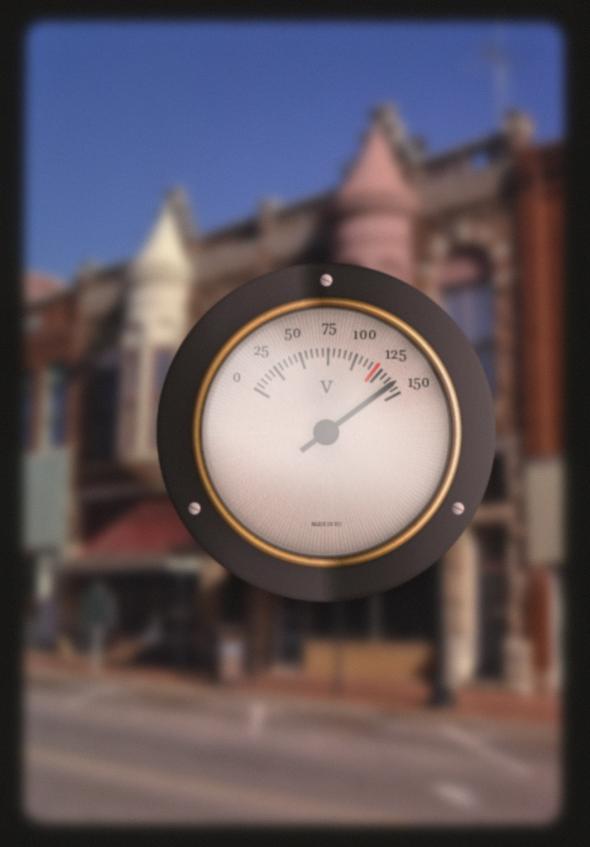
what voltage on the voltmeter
140 V
